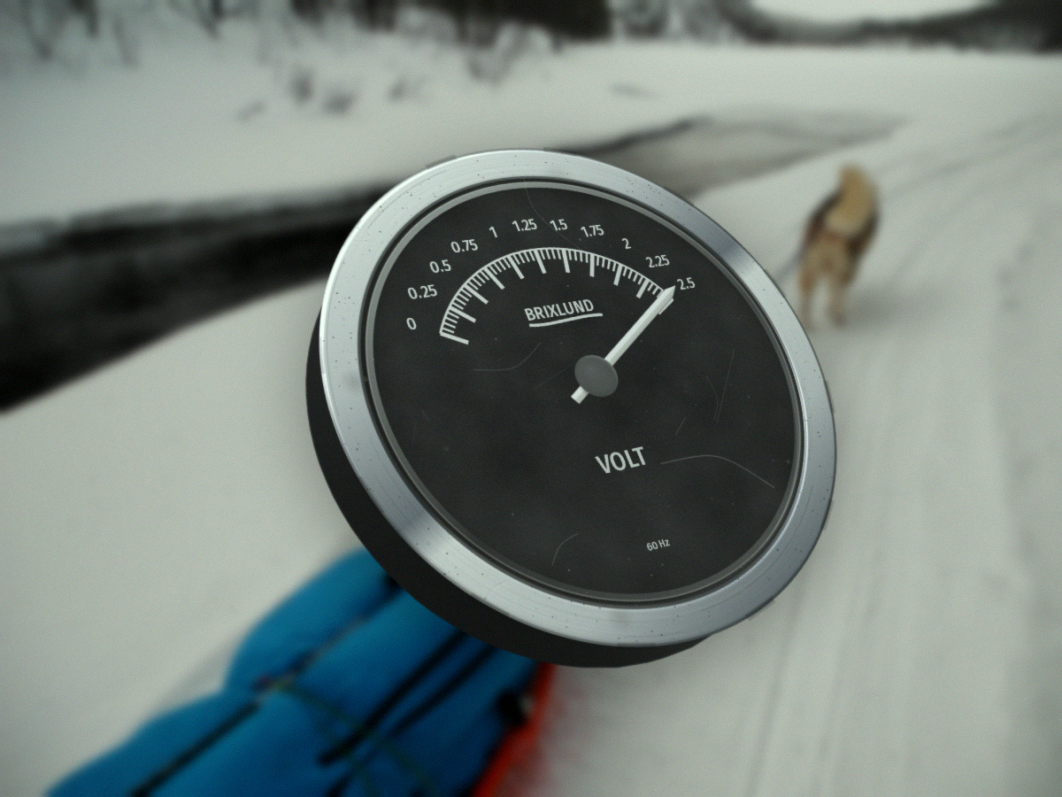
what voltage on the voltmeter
2.45 V
